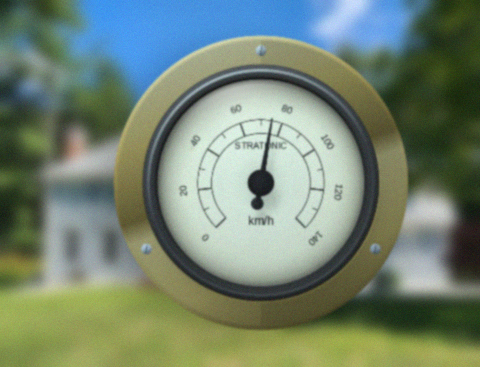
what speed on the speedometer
75 km/h
